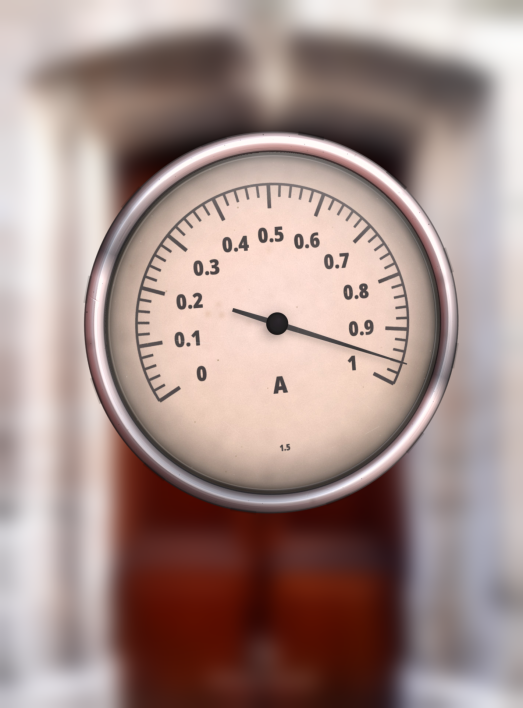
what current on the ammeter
0.96 A
